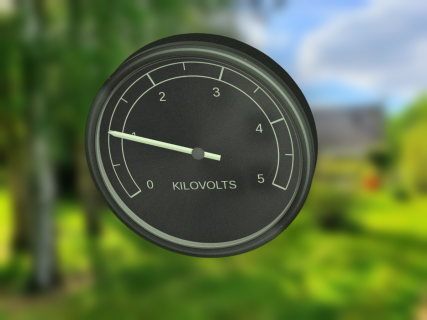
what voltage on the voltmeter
1 kV
